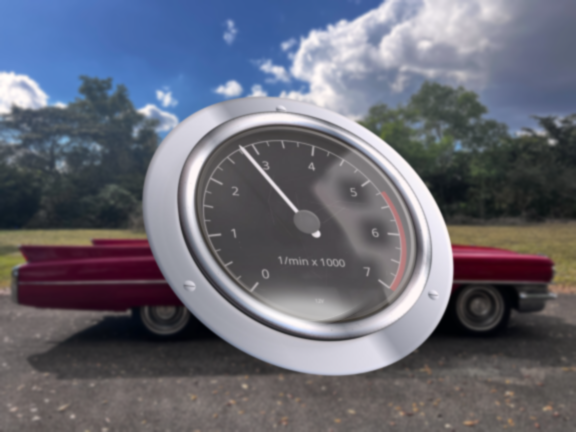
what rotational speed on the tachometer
2750 rpm
